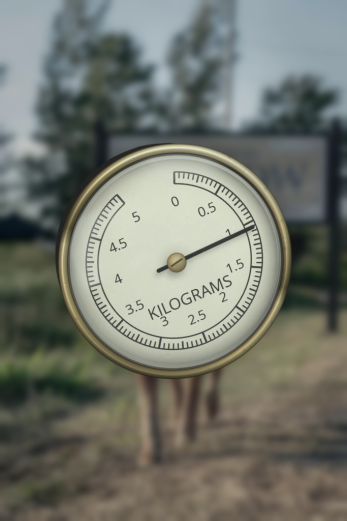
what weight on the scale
1.05 kg
